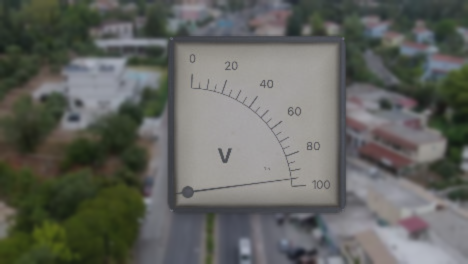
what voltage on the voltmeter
95 V
